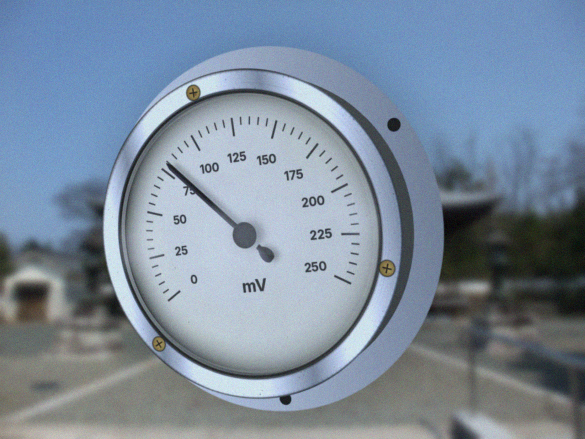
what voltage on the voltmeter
80 mV
